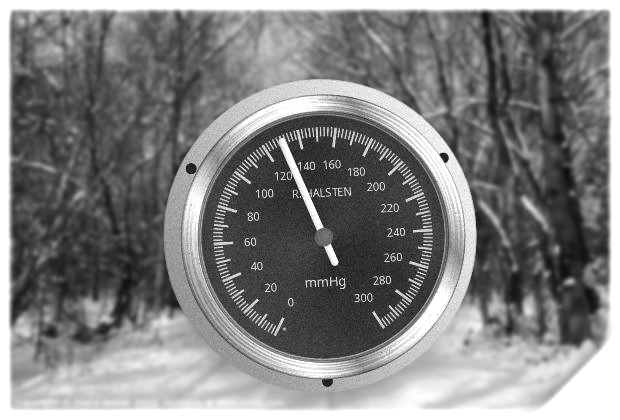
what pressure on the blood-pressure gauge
130 mmHg
